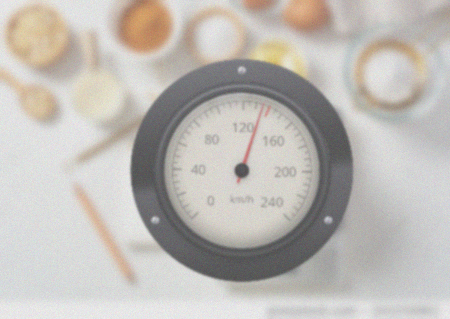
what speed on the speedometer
135 km/h
